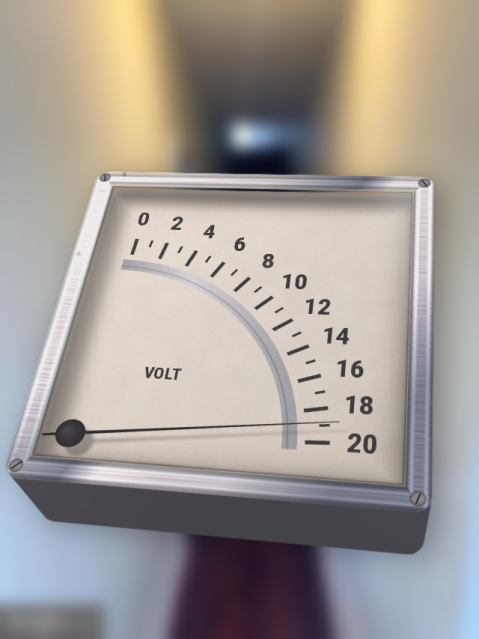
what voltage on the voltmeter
19 V
